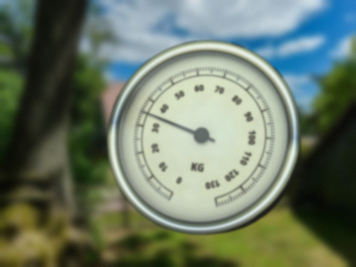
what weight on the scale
35 kg
